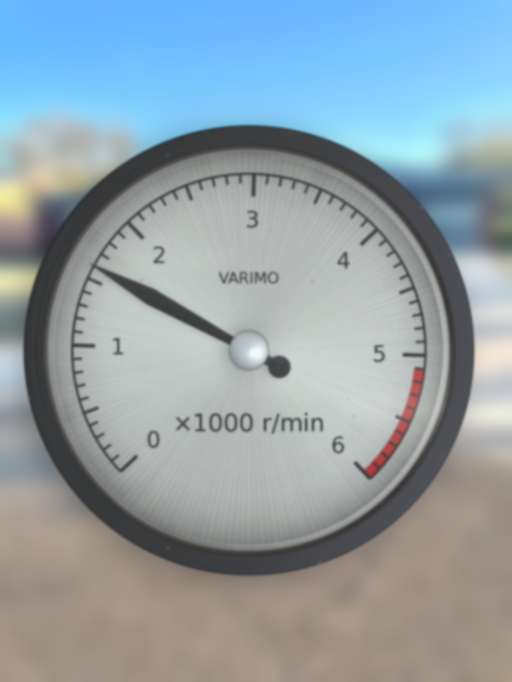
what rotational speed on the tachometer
1600 rpm
